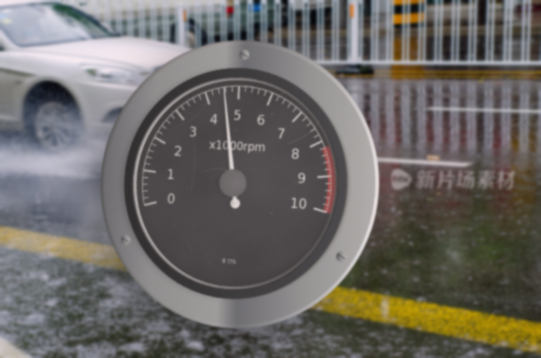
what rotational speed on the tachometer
4600 rpm
